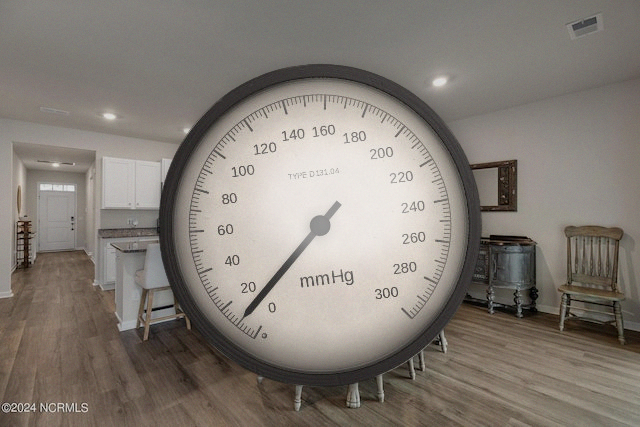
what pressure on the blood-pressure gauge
10 mmHg
